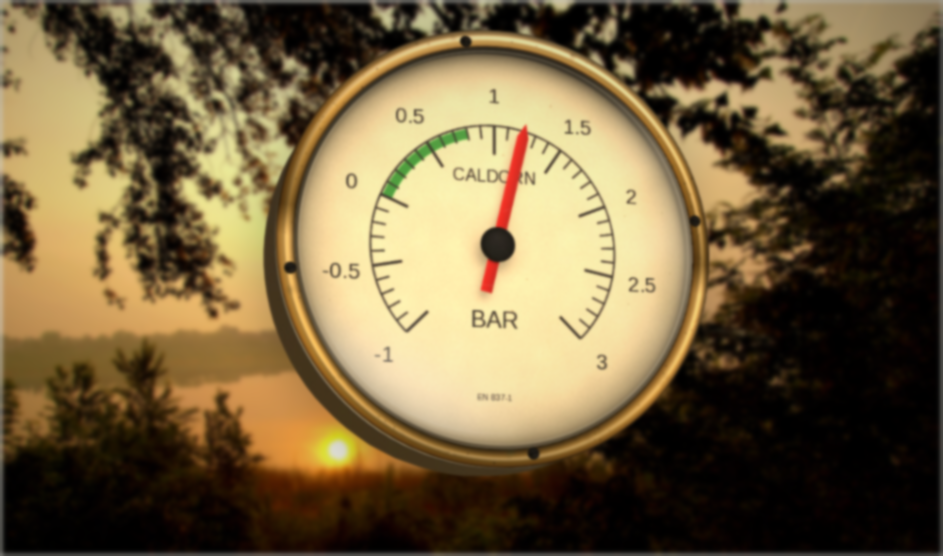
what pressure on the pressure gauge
1.2 bar
